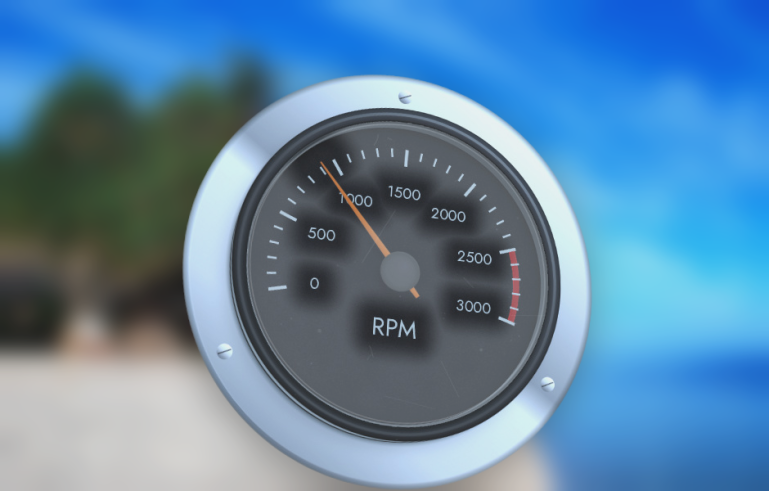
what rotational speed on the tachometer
900 rpm
